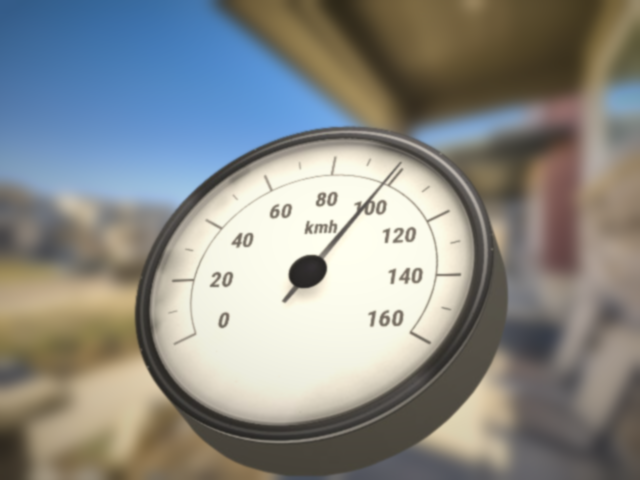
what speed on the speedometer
100 km/h
